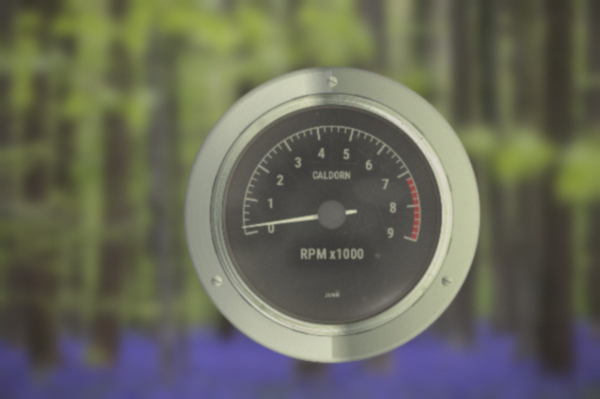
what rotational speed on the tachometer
200 rpm
